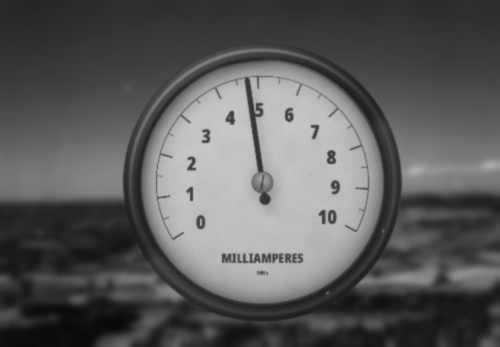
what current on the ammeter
4.75 mA
